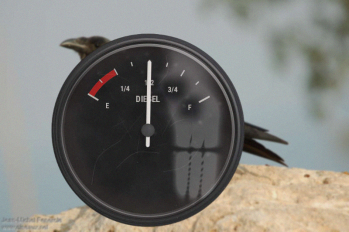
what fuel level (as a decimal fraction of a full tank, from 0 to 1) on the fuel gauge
0.5
